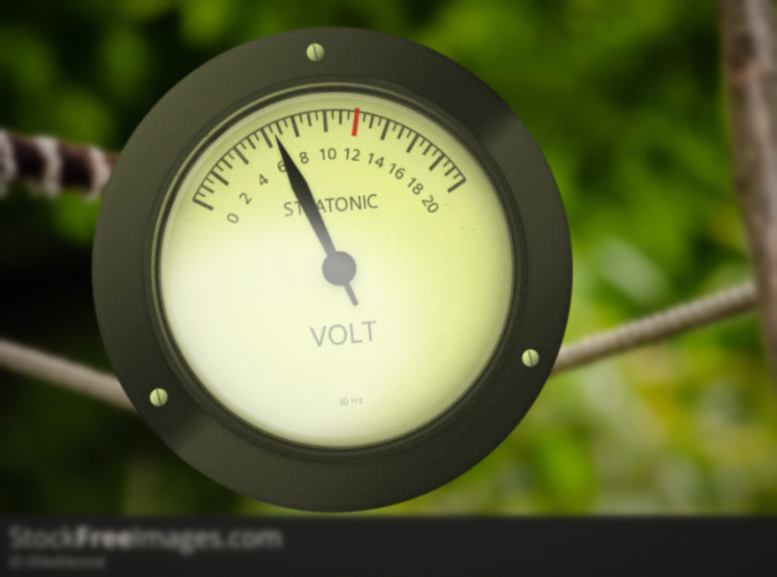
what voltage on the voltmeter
6.5 V
